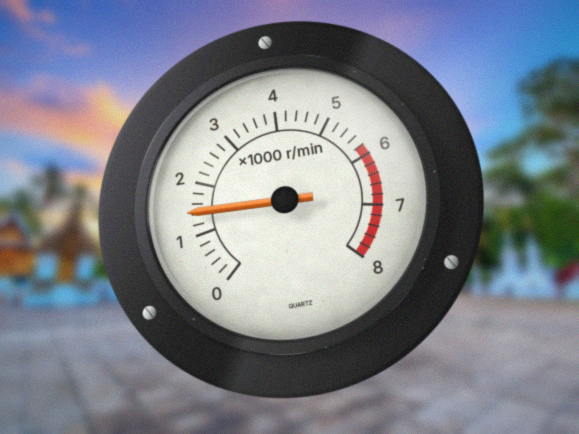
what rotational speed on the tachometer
1400 rpm
